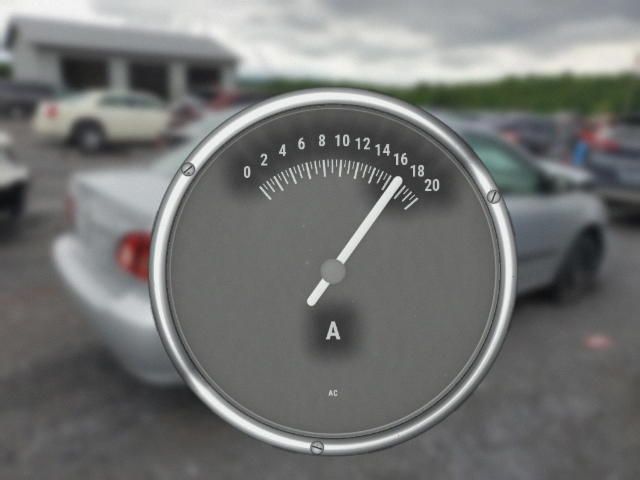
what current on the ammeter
17 A
